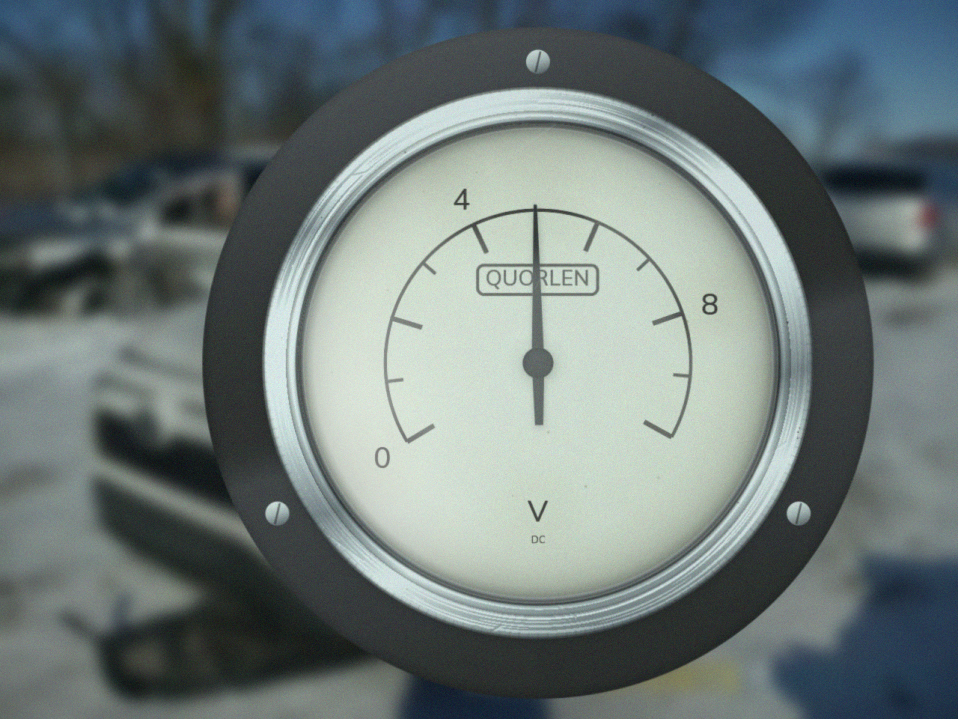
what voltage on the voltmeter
5 V
